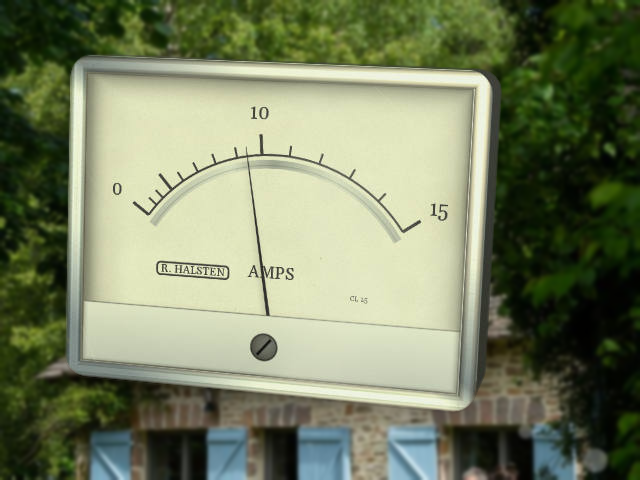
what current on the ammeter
9.5 A
